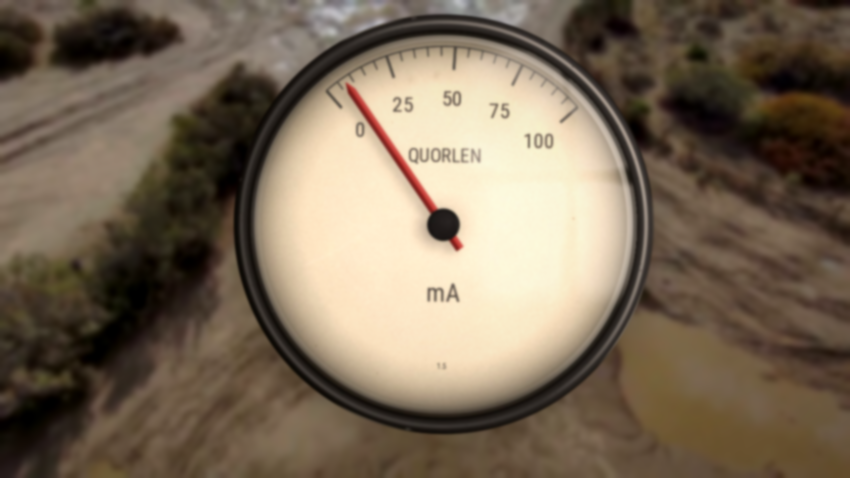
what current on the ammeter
7.5 mA
